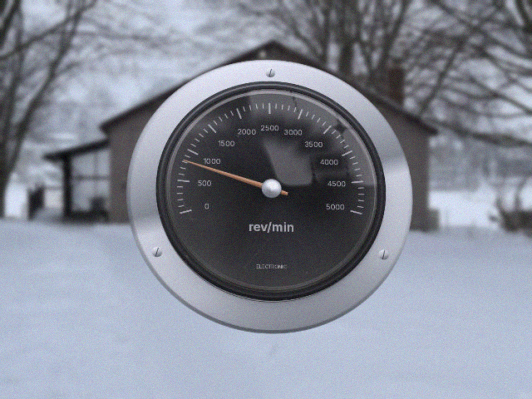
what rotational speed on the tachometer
800 rpm
